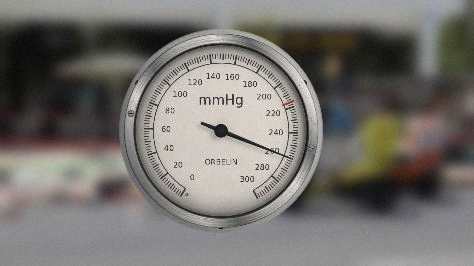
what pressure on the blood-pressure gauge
260 mmHg
